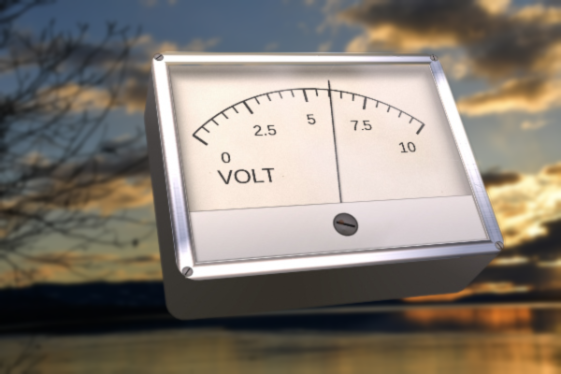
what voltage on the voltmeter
6 V
